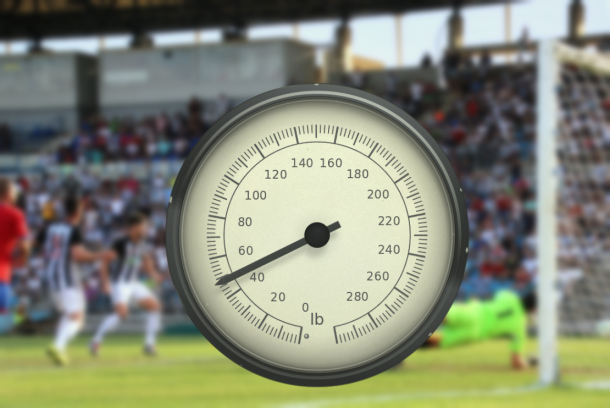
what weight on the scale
48 lb
